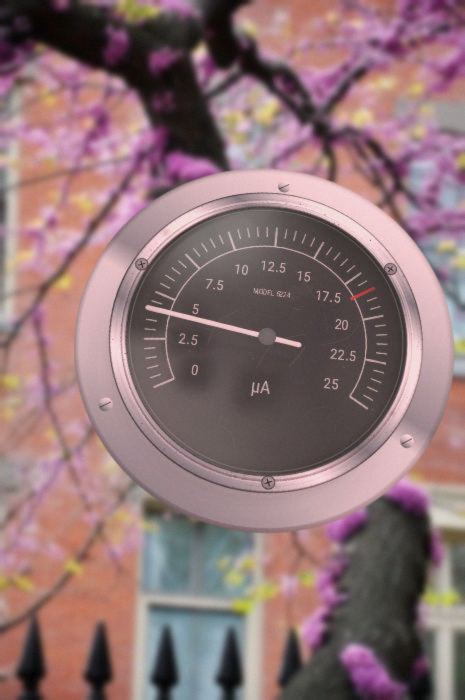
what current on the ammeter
4 µA
